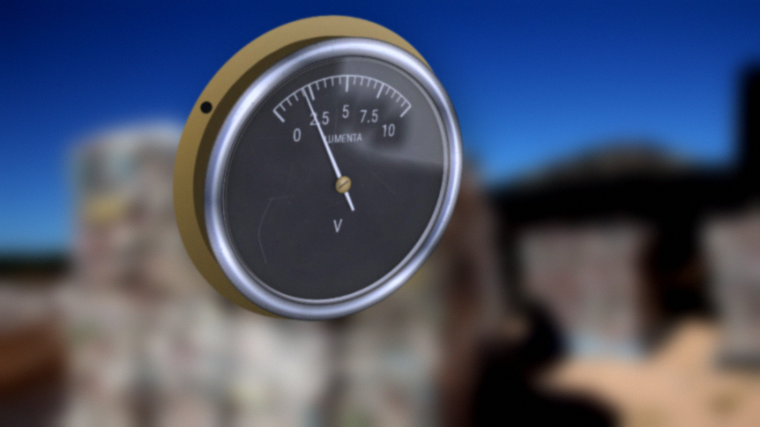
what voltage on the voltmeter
2 V
